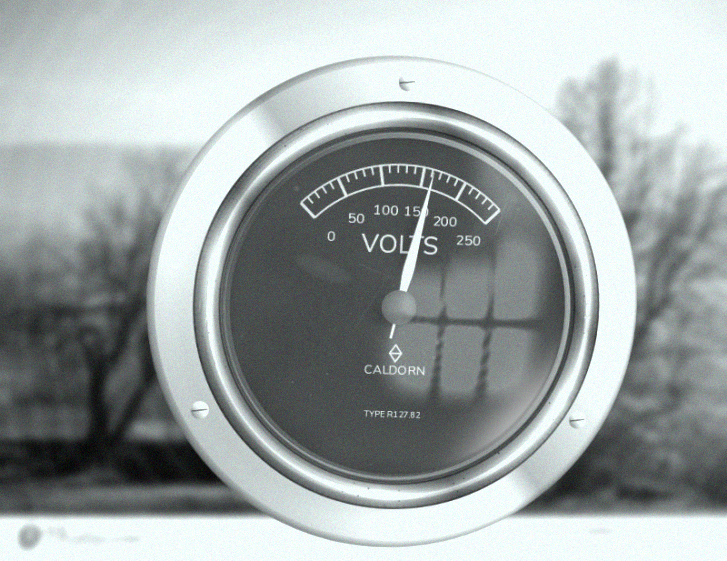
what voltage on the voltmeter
160 V
